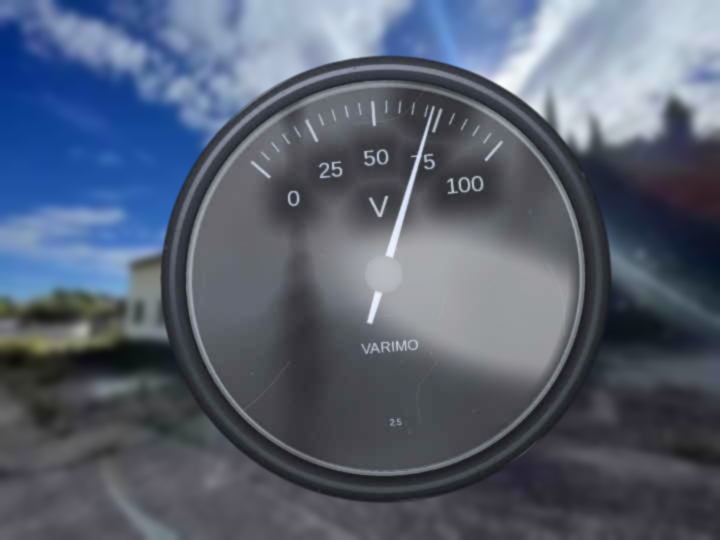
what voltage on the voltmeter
72.5 V
